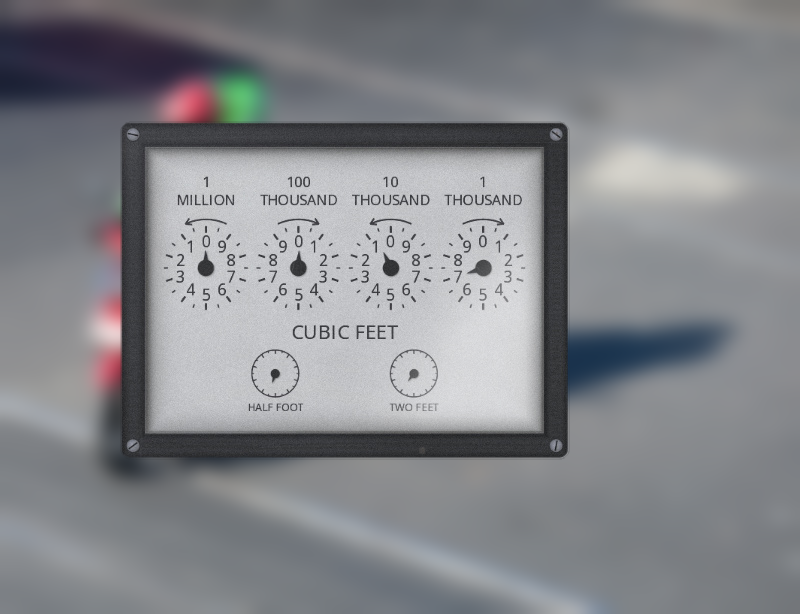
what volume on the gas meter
700 ft³
